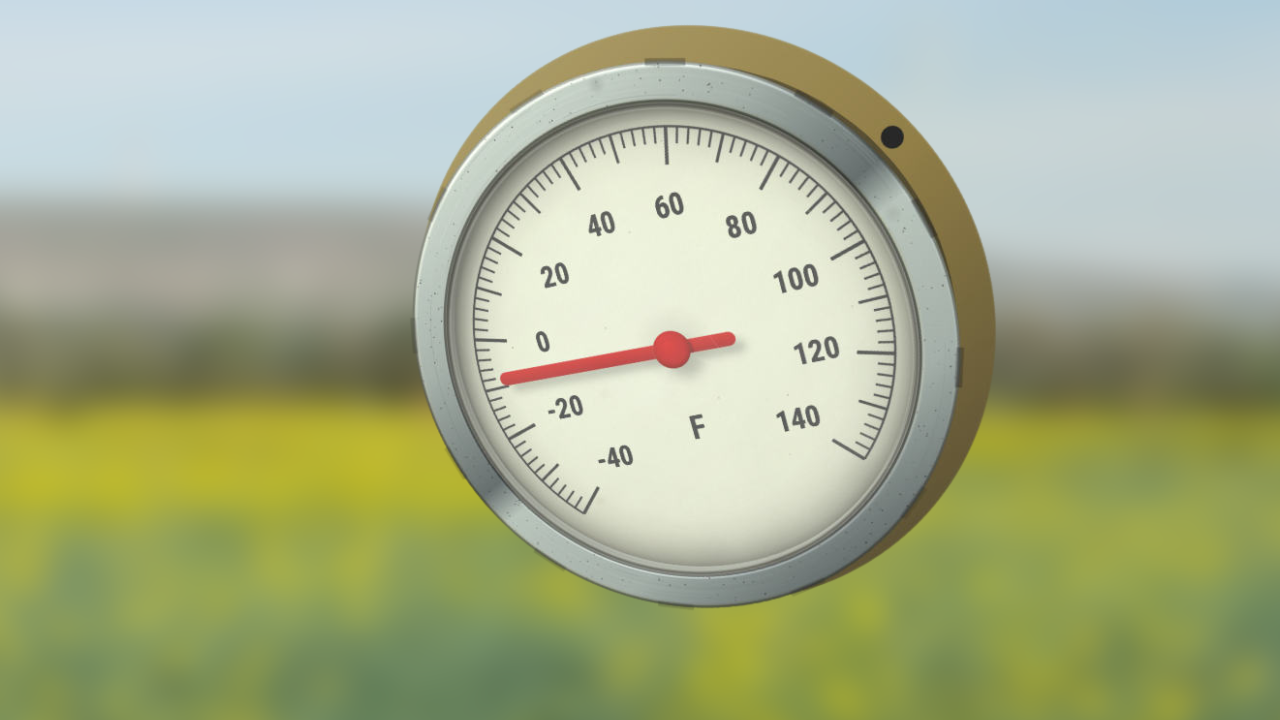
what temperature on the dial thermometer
-8 °F
